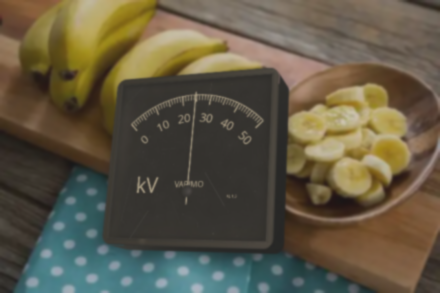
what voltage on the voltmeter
25 kV
